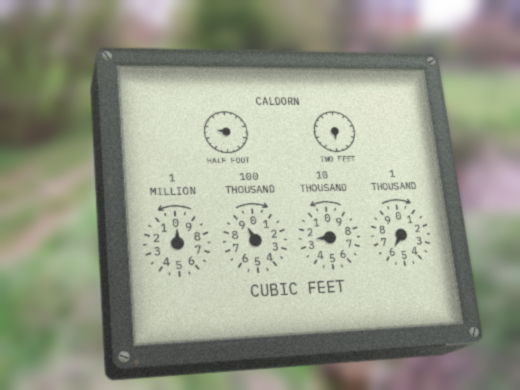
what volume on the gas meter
992600 ft³
